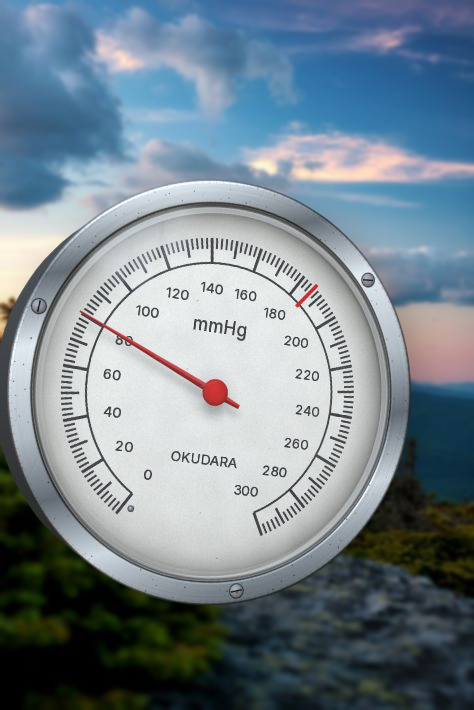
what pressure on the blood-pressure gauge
80 mmHg
